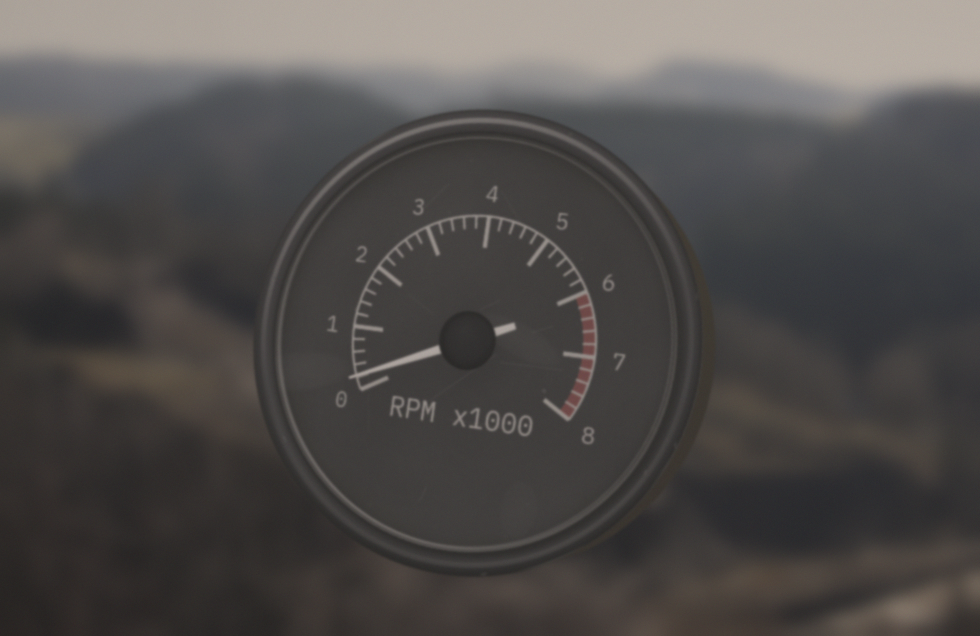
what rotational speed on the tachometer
200 rpm
